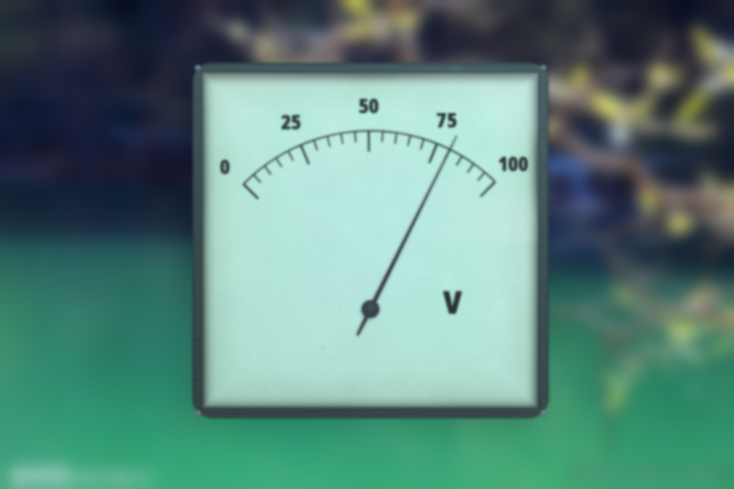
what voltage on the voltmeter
80 V
